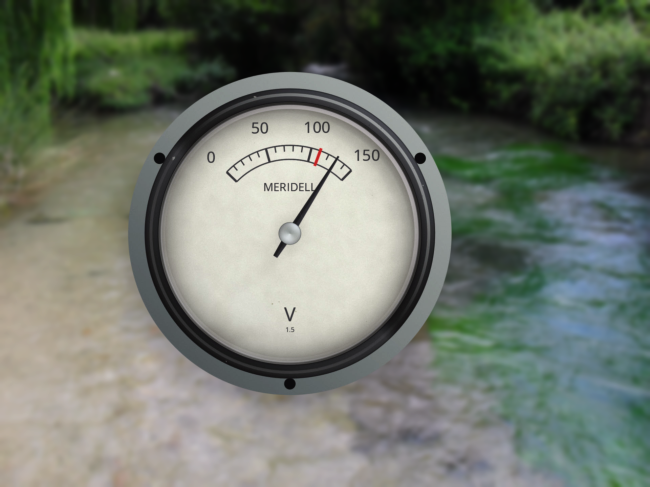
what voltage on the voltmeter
130 V
